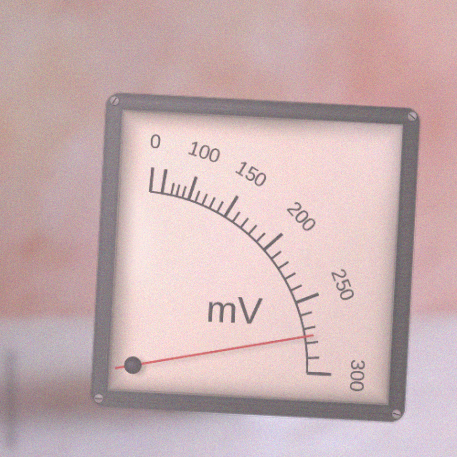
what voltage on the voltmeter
275 mV
